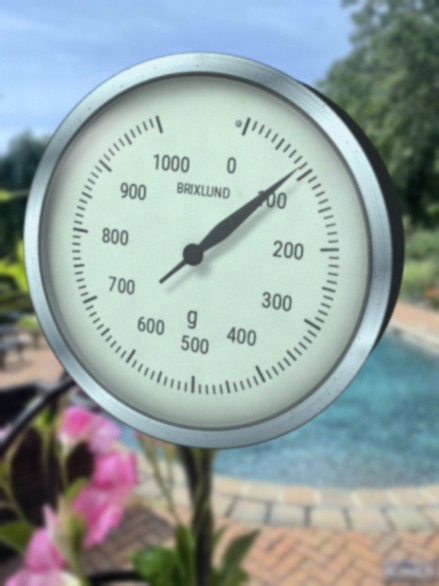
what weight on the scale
90 g
